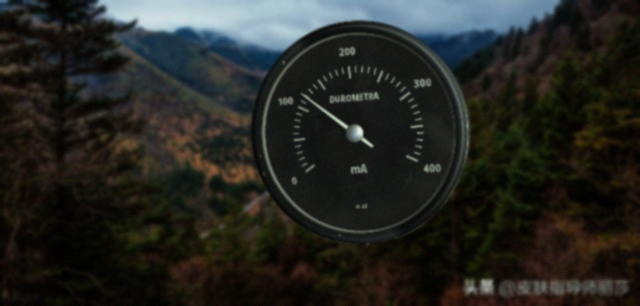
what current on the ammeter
120 mA
